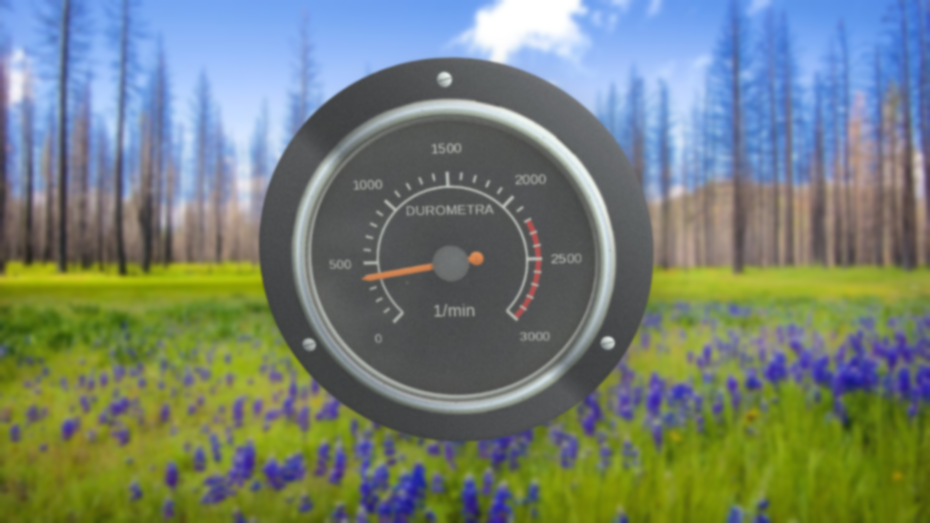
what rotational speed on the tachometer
400 rpm
